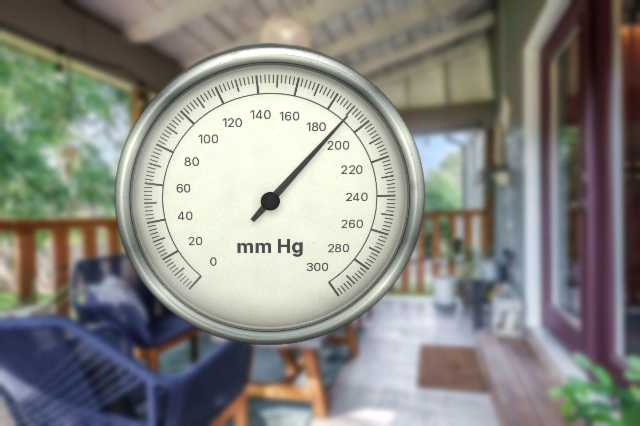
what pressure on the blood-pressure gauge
190 mmHg
